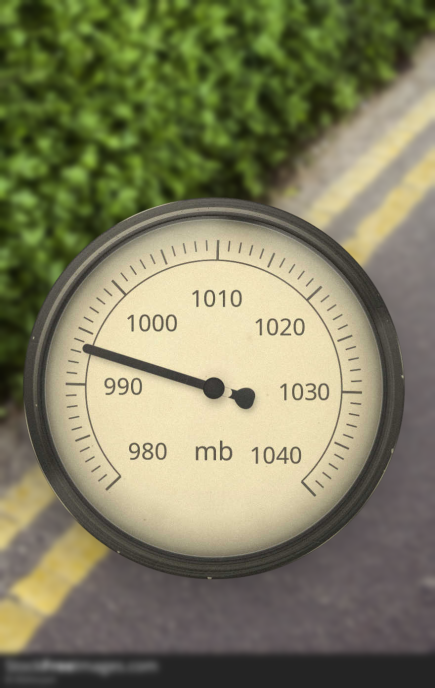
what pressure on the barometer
993.5 mbar
